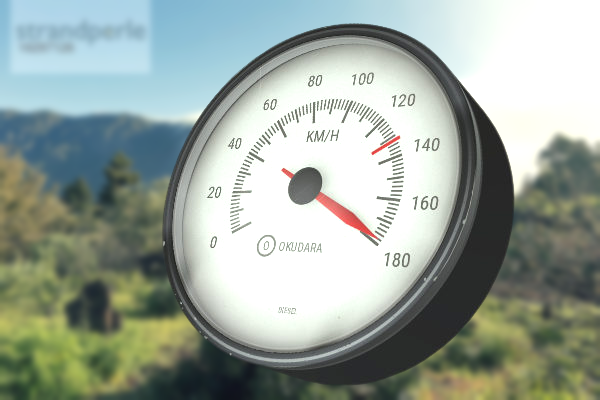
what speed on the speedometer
178 km/h
